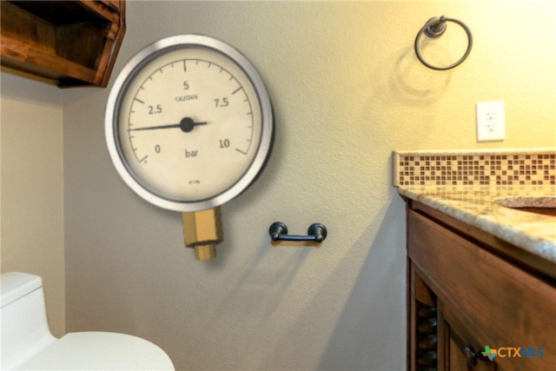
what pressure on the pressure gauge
1.25 bar
